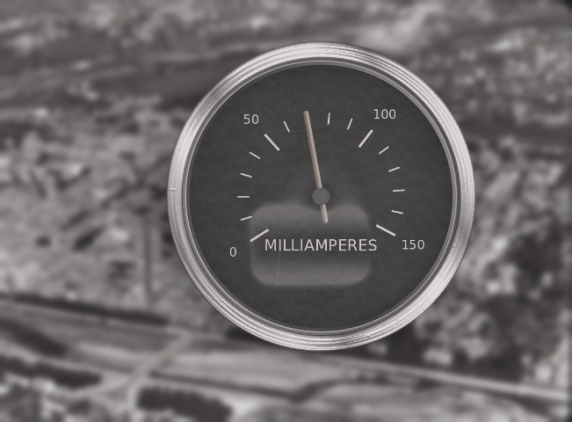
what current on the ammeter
70 mA
